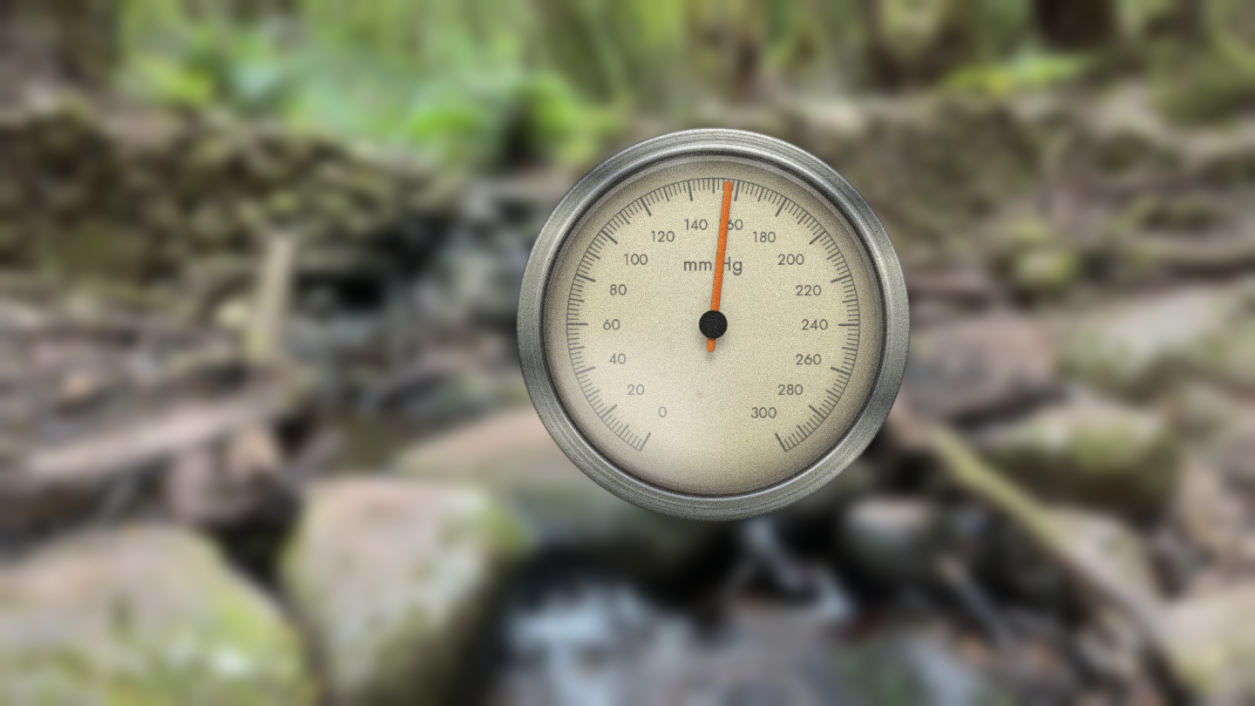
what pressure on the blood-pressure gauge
156 mmHg
